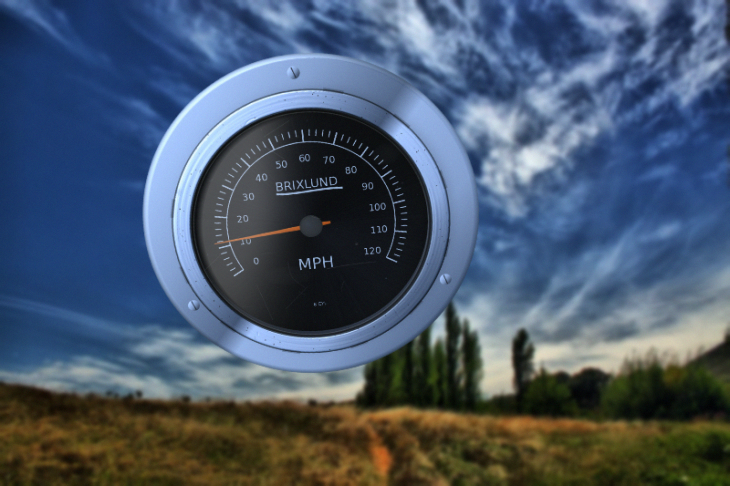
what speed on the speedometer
12 mph
